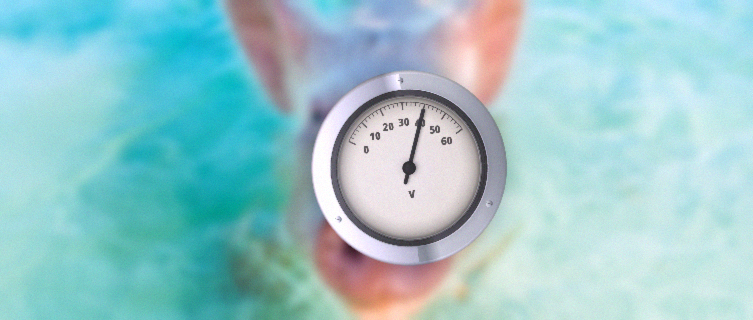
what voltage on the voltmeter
40 V
